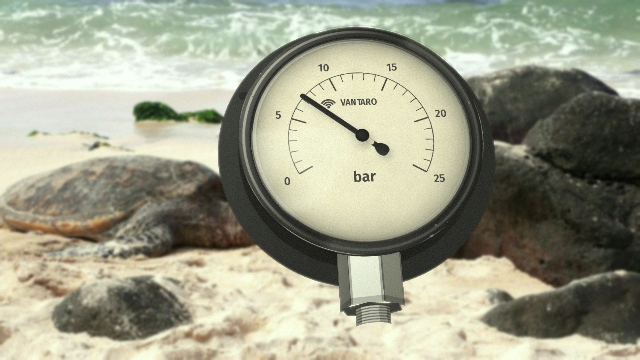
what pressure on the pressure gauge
7 bar
